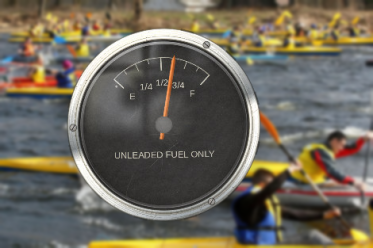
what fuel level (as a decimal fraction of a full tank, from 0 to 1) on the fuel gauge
0.625
